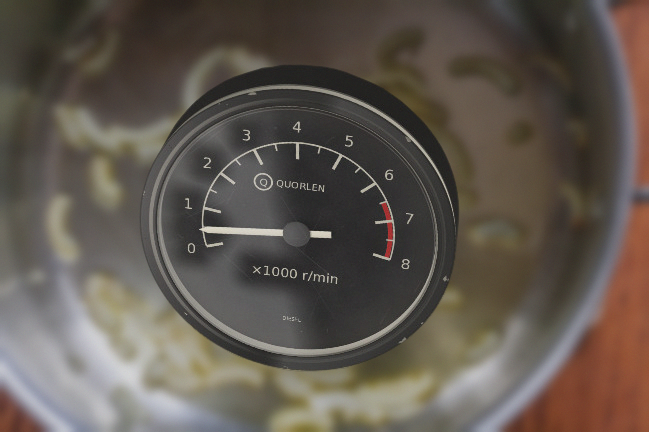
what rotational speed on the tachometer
500 rpm
